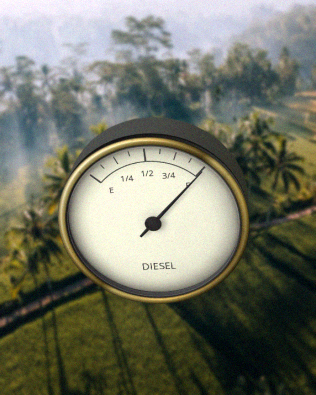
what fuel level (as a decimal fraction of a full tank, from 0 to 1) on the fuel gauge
1
